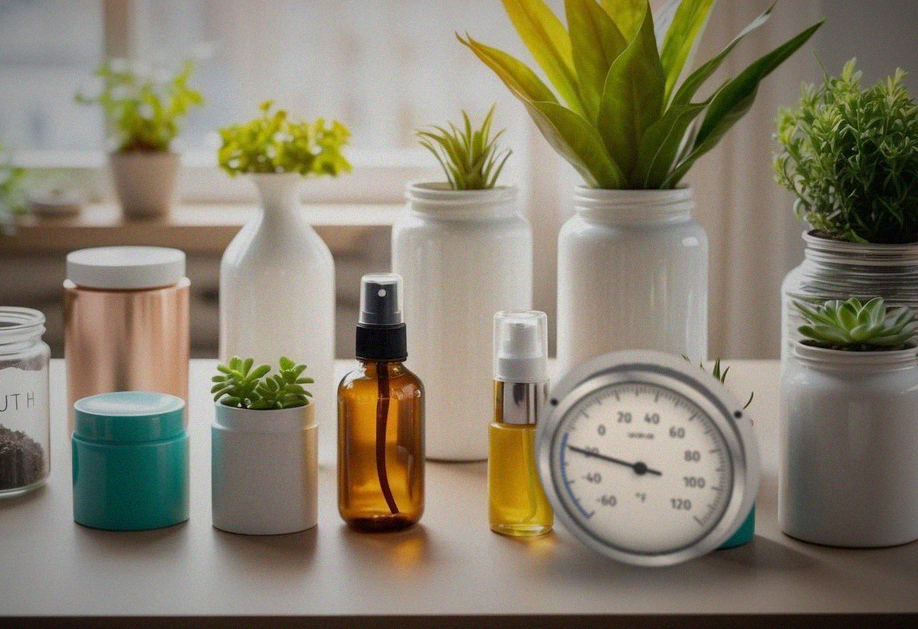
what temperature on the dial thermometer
-20 °F
